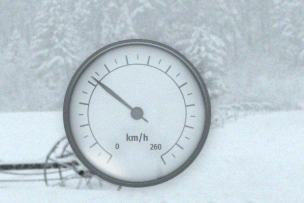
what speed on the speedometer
85 km/h
